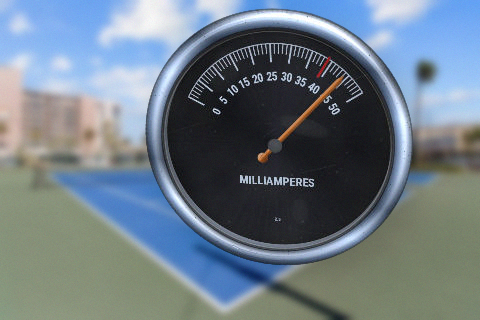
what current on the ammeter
44 mA
